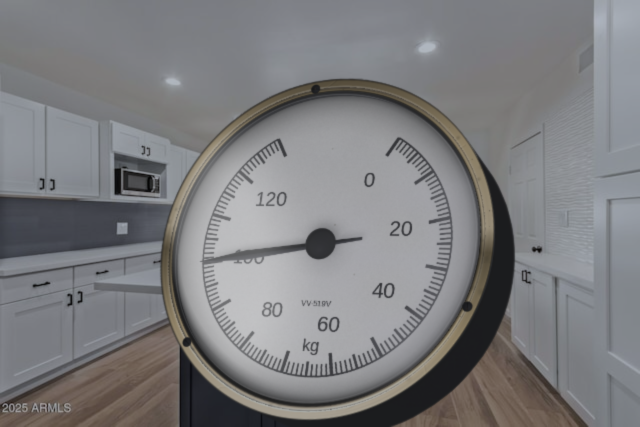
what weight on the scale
100 kg
